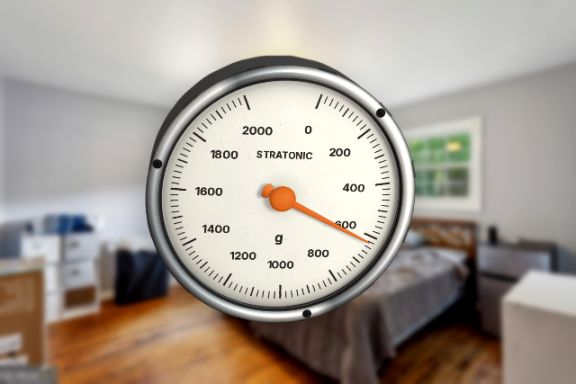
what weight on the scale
620 g
